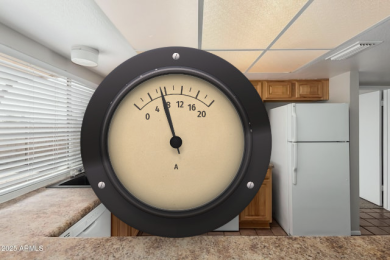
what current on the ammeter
7 A
